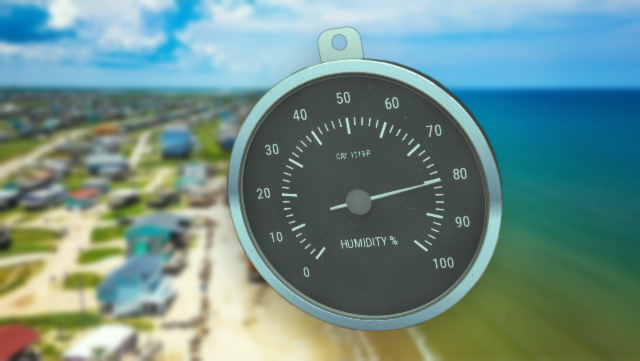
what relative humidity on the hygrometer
80 %
